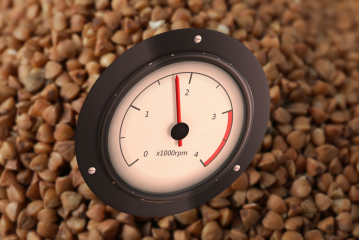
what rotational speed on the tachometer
1750 rpm
